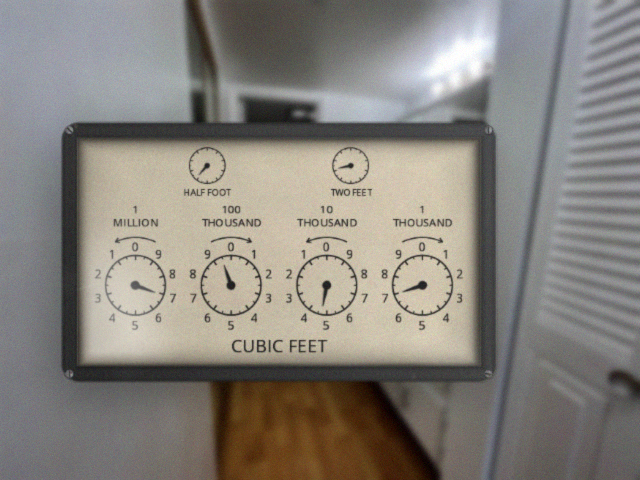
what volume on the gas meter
694700 ft³
